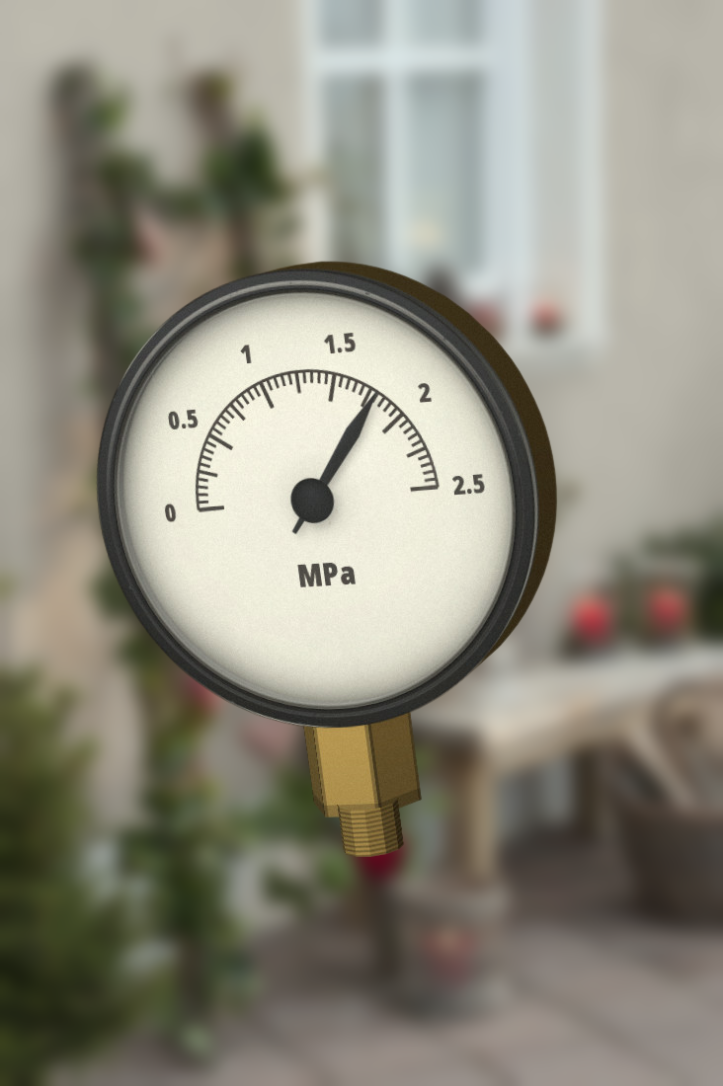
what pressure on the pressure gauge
1.8 MPa
